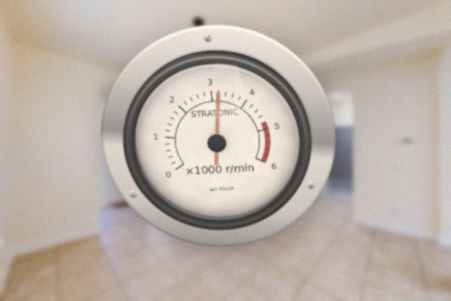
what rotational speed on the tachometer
3200 rpm
